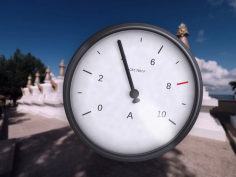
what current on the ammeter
4 A
